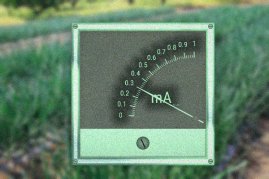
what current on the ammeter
0.3 mA
